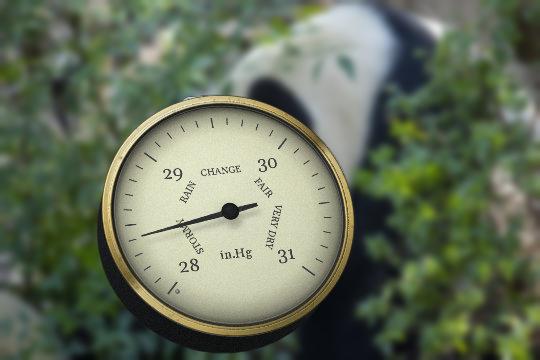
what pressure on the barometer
28.4 inHg
